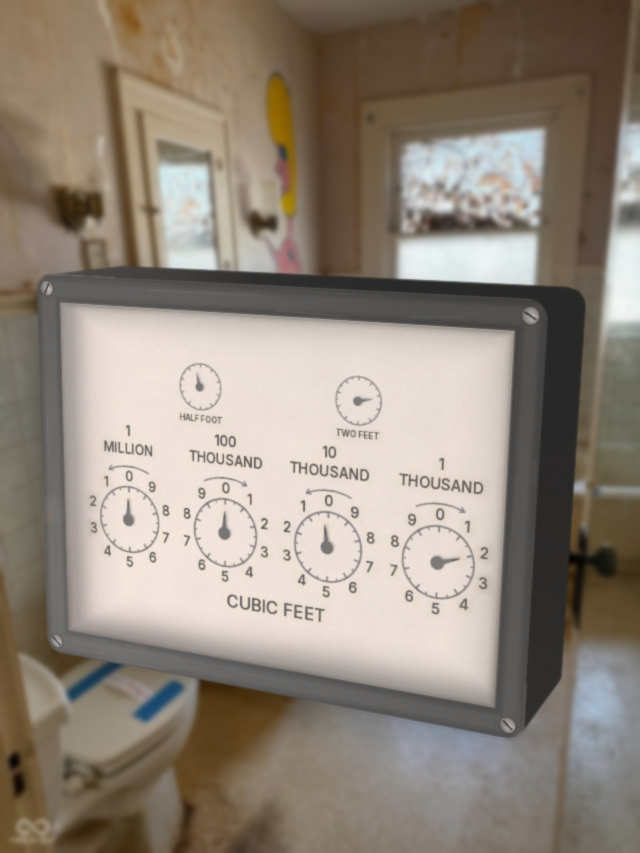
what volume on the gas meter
200 ft³
